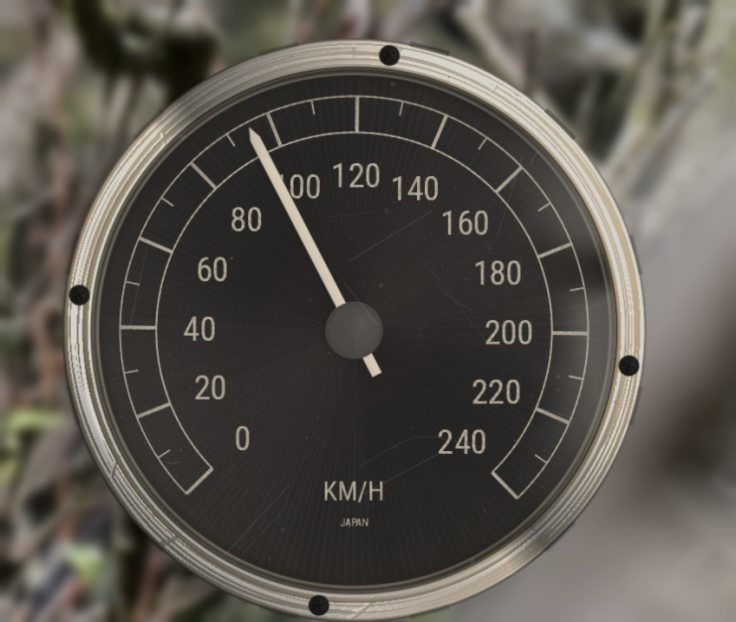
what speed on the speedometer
95 km/h
